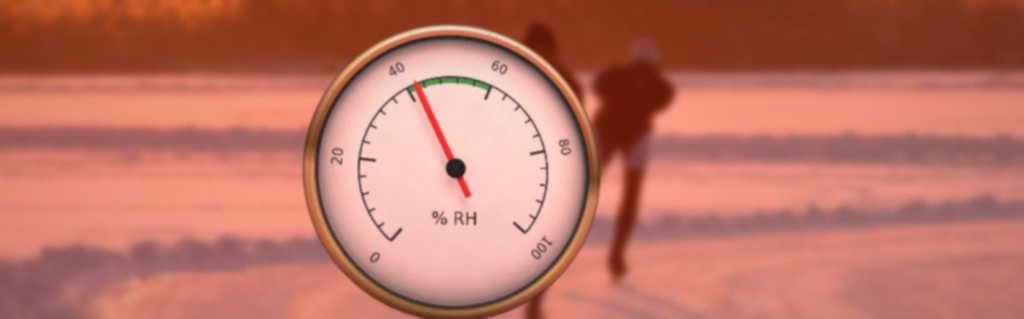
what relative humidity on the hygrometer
42 %
